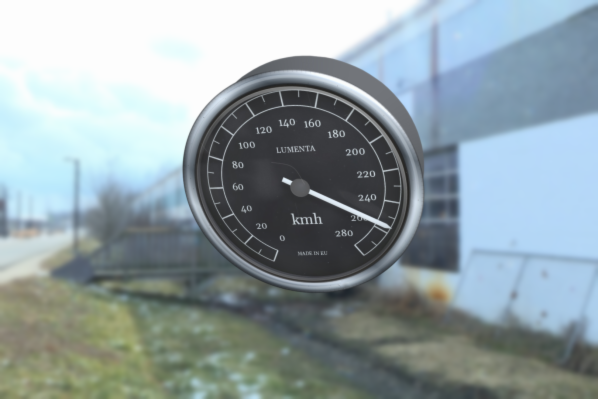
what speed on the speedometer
255 km/h
